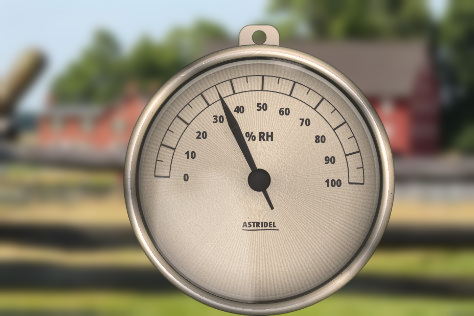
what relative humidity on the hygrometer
35 %
